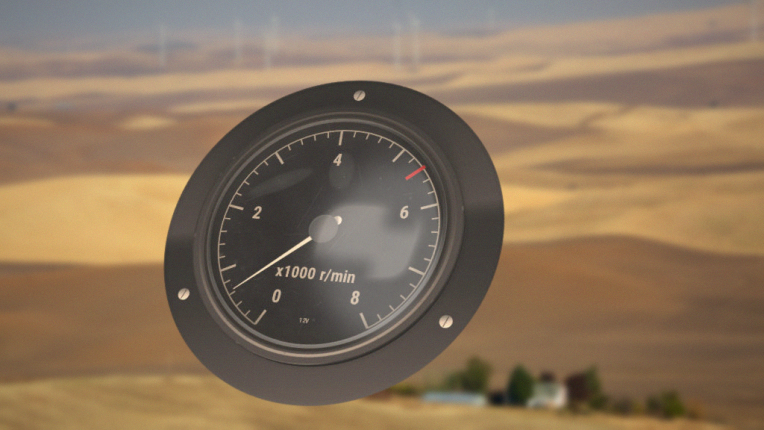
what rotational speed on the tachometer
600 rpm
